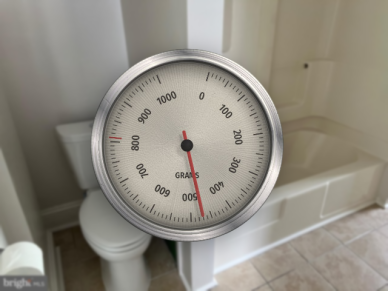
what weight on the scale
470 g
